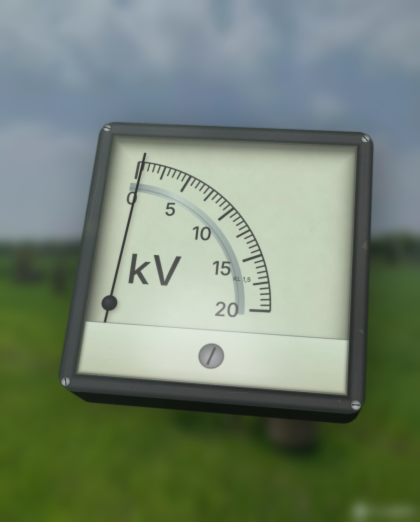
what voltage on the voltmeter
0.5 kV
